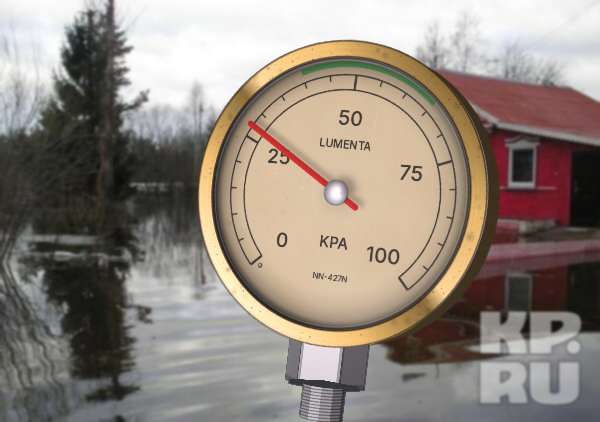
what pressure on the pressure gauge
27.5 kPa
